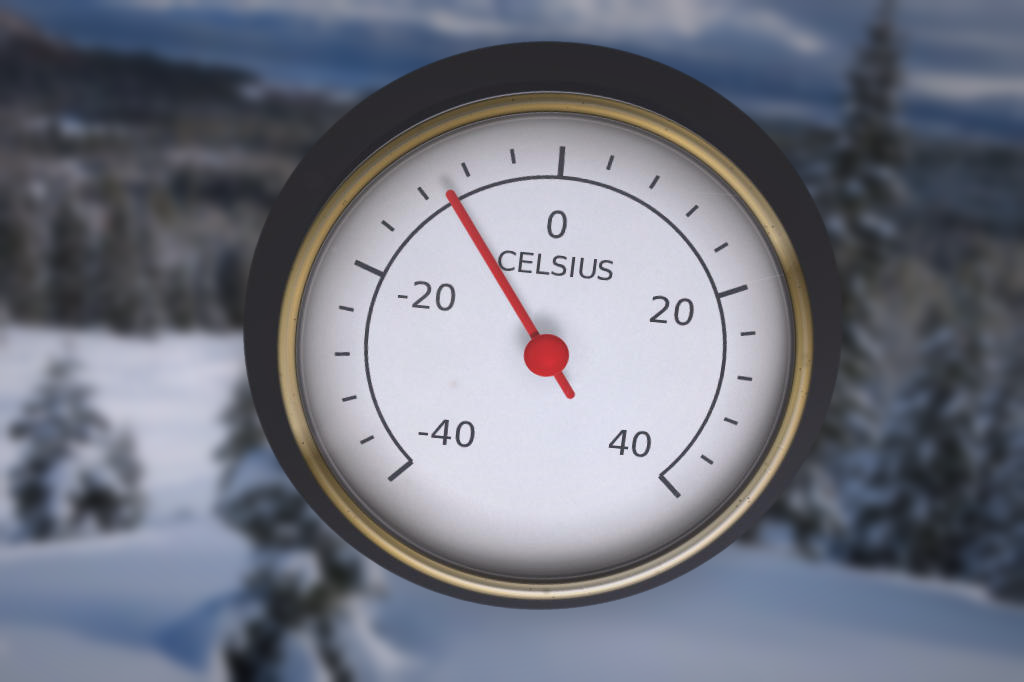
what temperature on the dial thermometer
-10 °C
